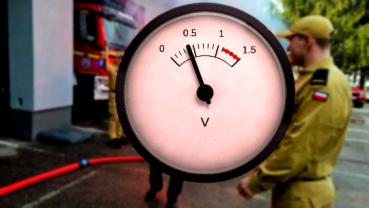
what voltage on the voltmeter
0.4 V
